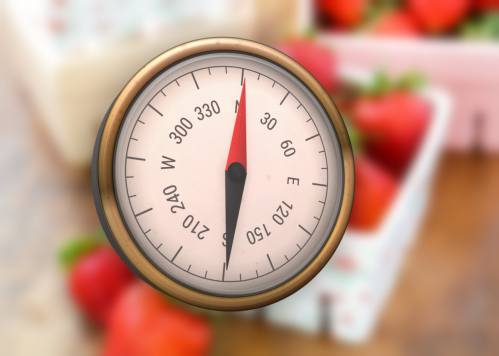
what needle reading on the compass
0 °
